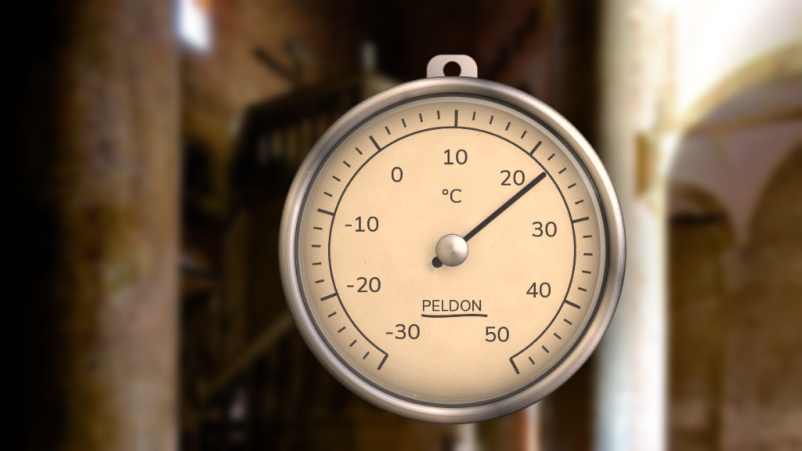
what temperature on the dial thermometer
23 °C
